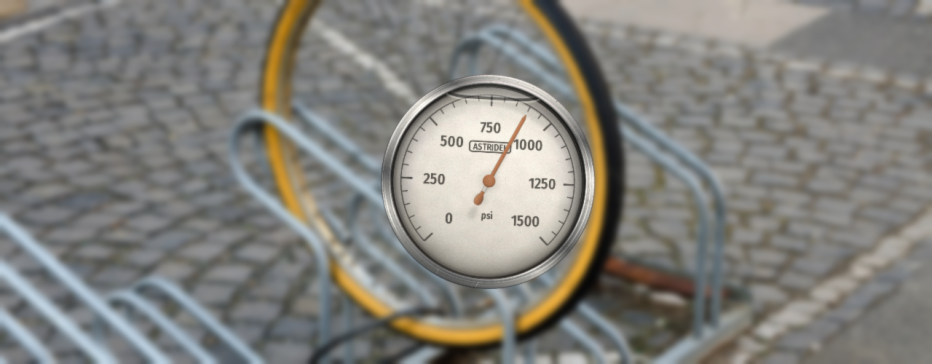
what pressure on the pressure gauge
900 psi
